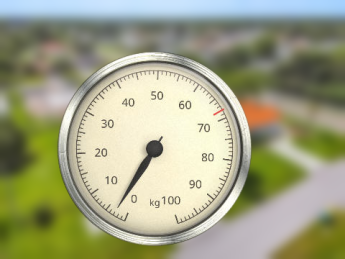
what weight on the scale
3 kg
